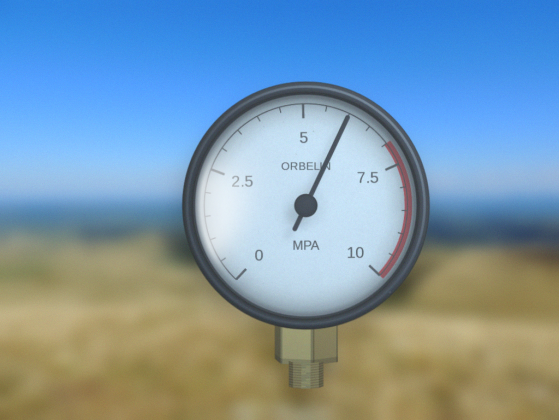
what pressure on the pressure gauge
6 MPa
